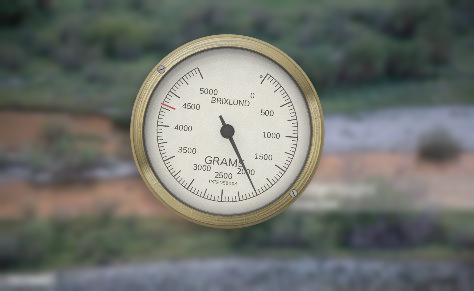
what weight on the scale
2000 g
